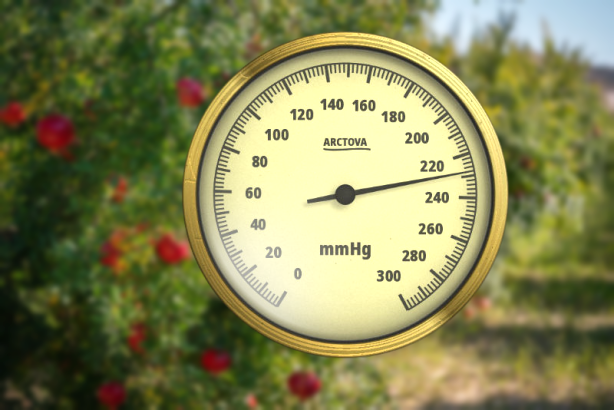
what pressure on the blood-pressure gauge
228 mmHg
